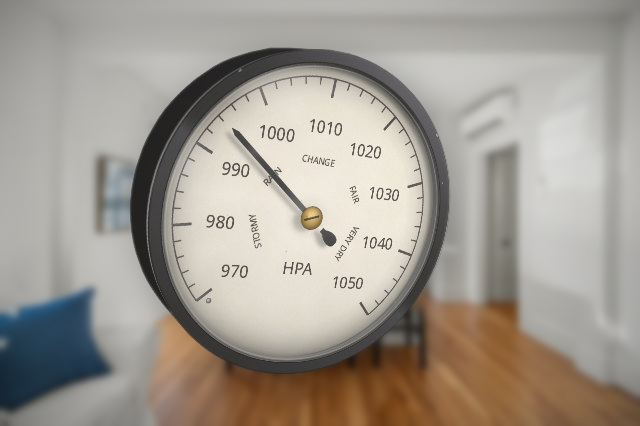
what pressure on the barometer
994 hPa
